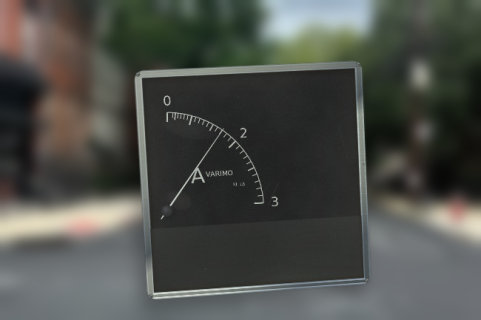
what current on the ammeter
1.7 A
